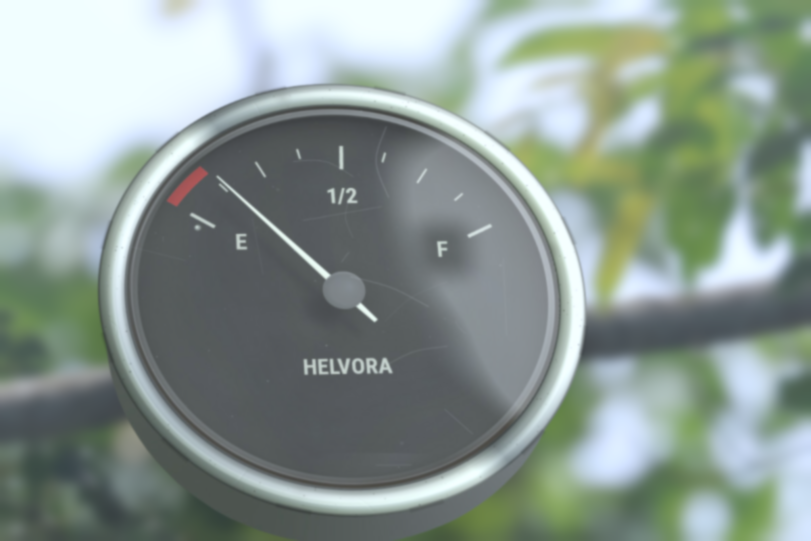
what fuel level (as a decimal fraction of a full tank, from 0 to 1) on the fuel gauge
0.125
